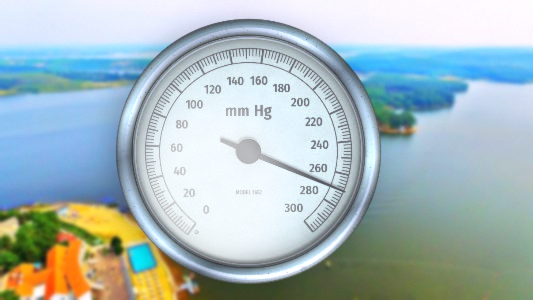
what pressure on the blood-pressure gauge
270 mmHg
